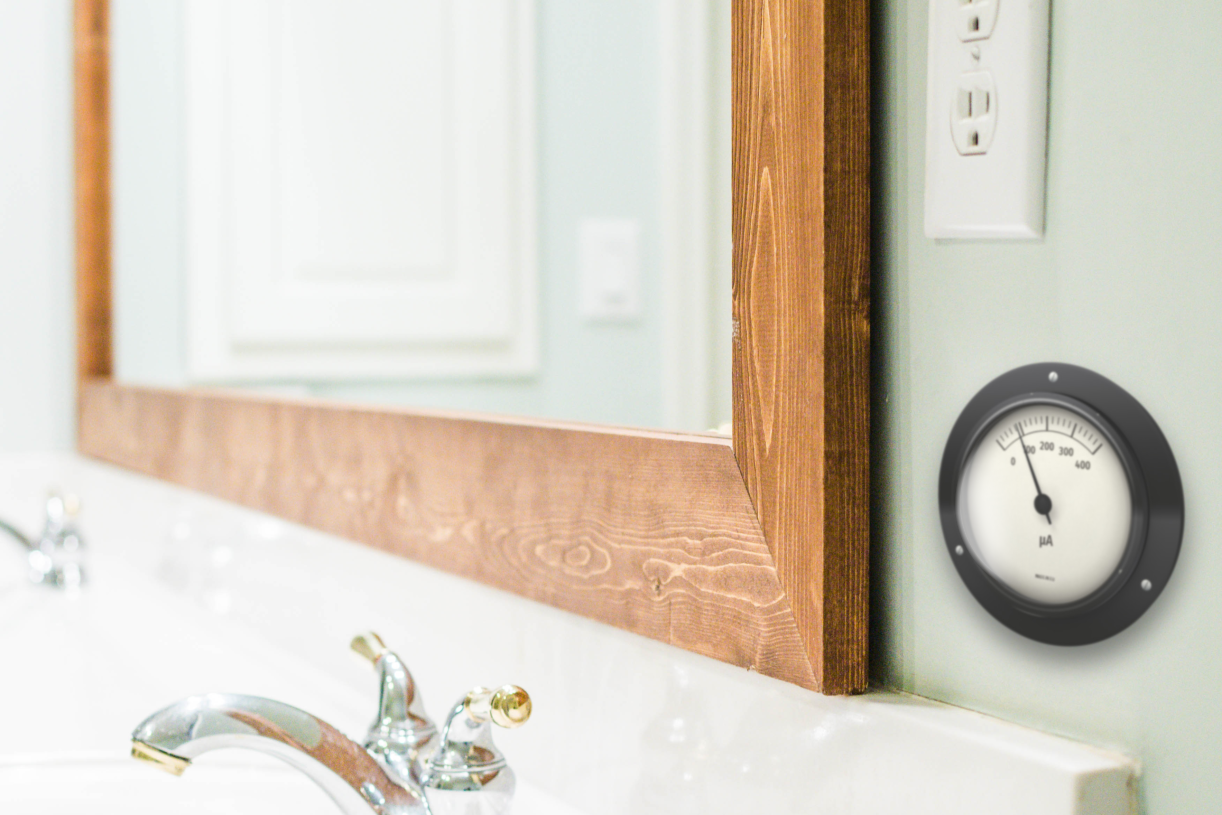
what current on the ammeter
100 µA
